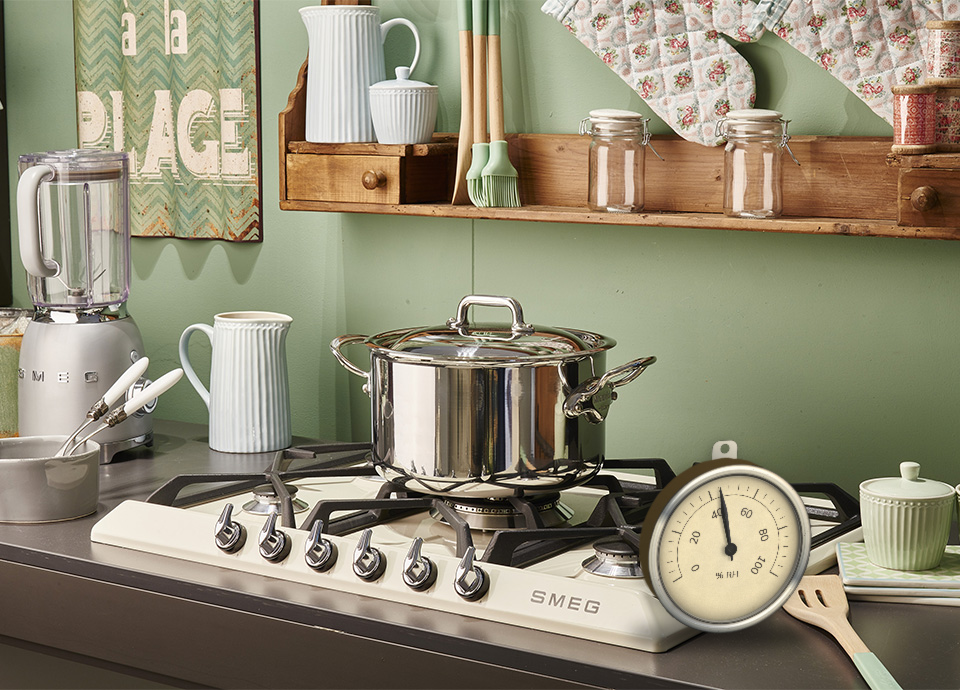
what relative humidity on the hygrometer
44 %
